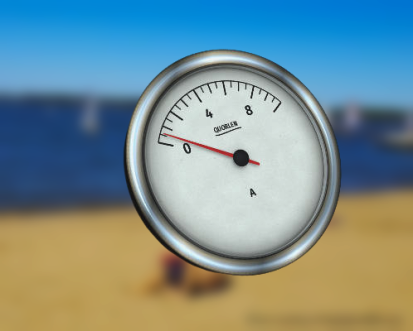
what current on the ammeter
0.5 A
